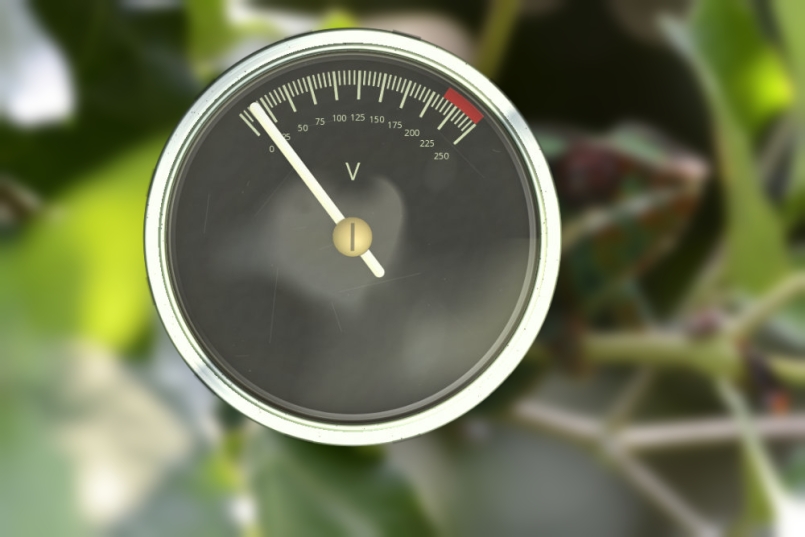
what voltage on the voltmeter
15 V
